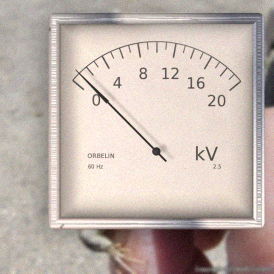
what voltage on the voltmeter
1 kV
